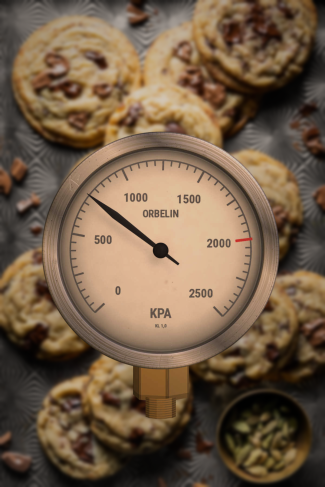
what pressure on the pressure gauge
750 kPa
